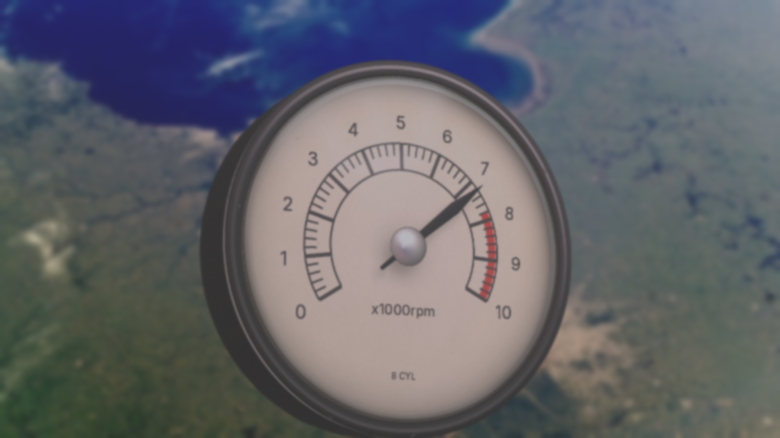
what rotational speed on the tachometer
7200 rpm
